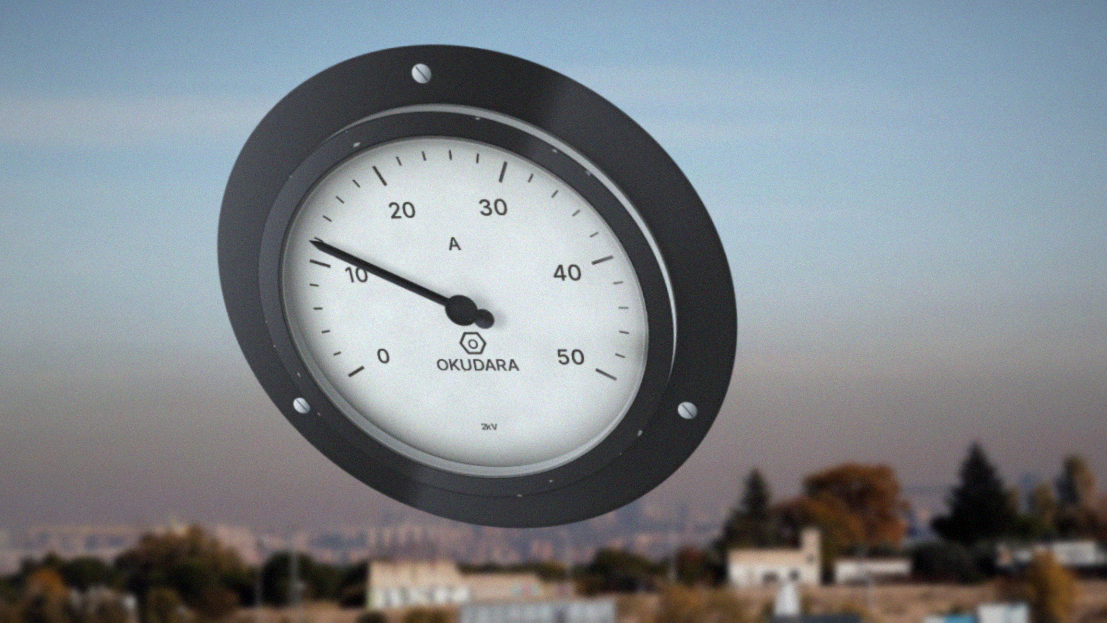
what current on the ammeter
12 A
